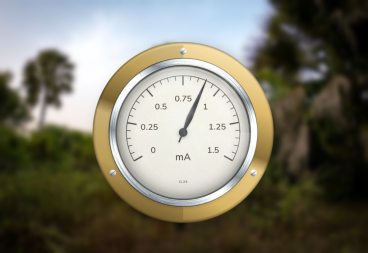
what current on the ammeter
0.9 mA
